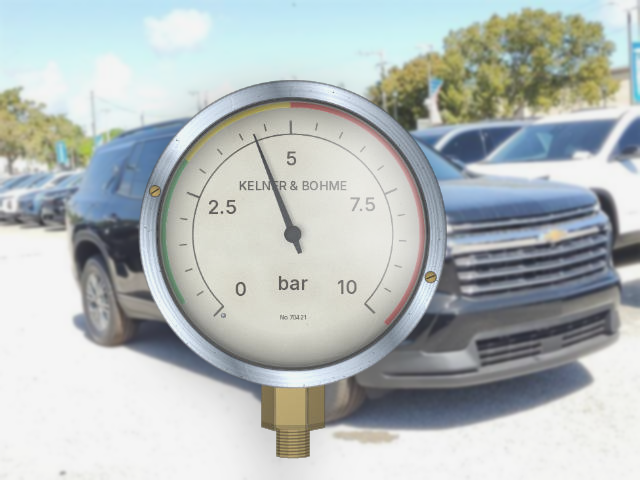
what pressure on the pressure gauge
4.25 bar
